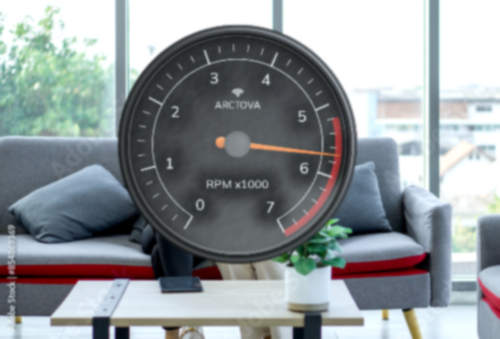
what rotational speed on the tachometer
5700 rpm
